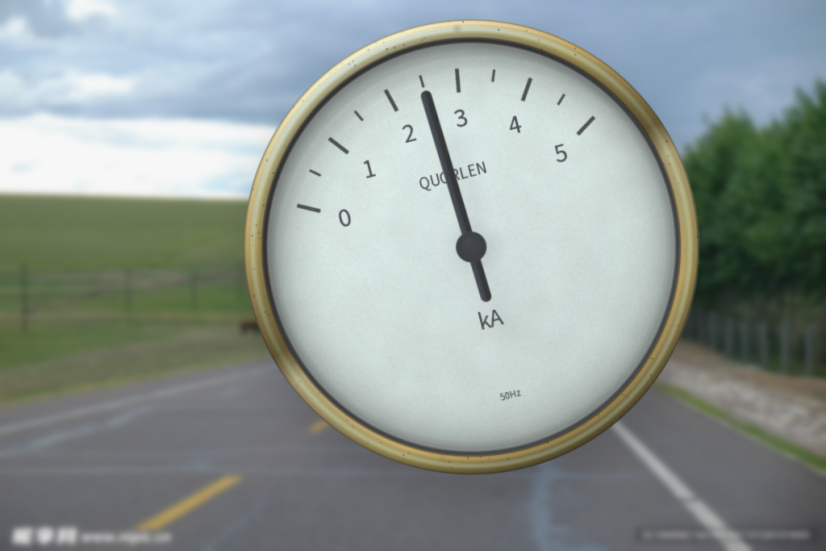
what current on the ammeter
2.5 kA
